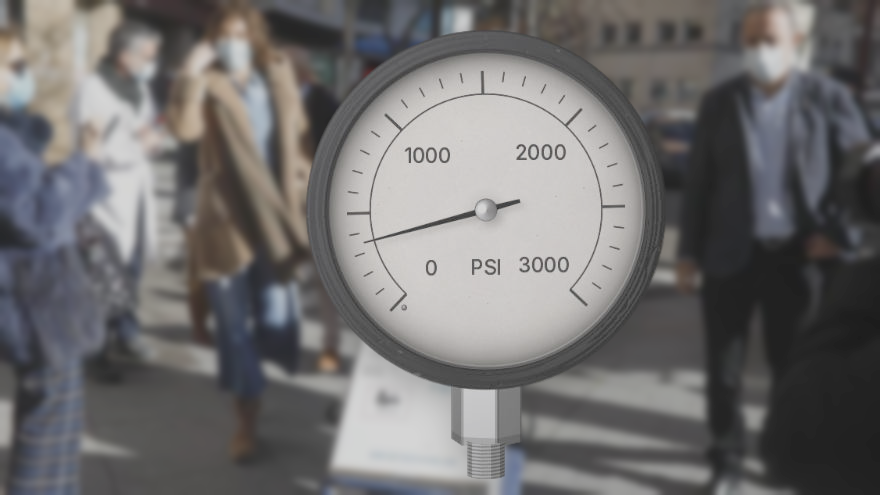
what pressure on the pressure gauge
350 psi
